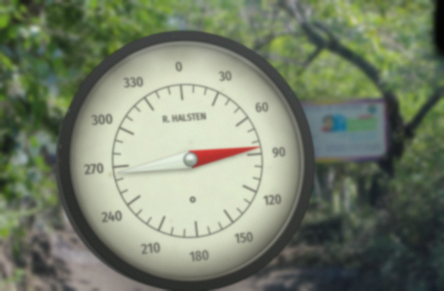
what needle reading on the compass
85 °
